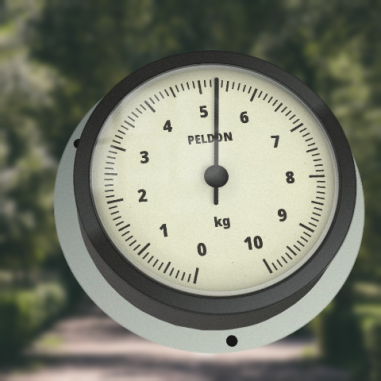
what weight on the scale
5.3 kg
